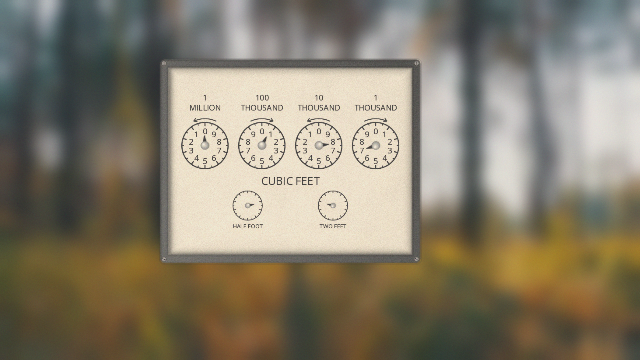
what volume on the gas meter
7700 ft³
